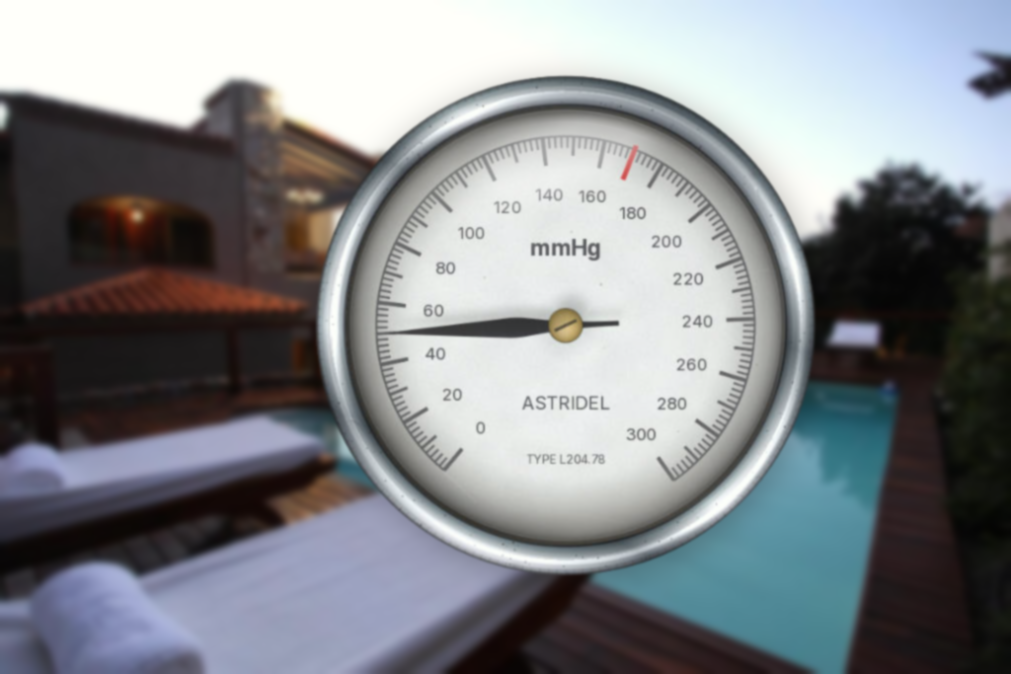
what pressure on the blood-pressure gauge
50 mmHg
